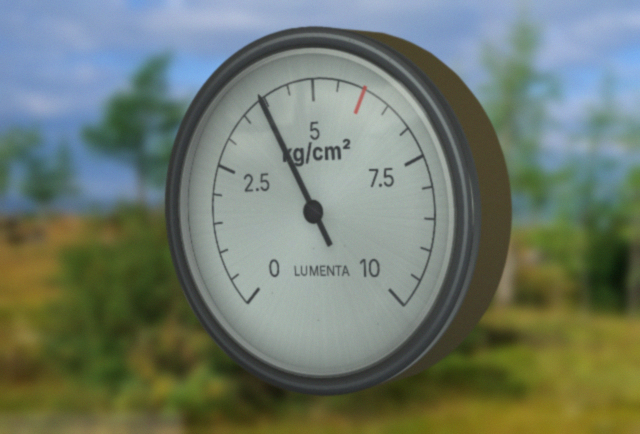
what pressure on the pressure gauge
4 kg/cm²
